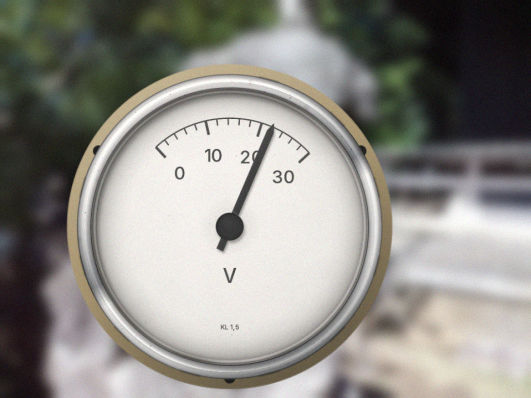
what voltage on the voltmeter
22 V
